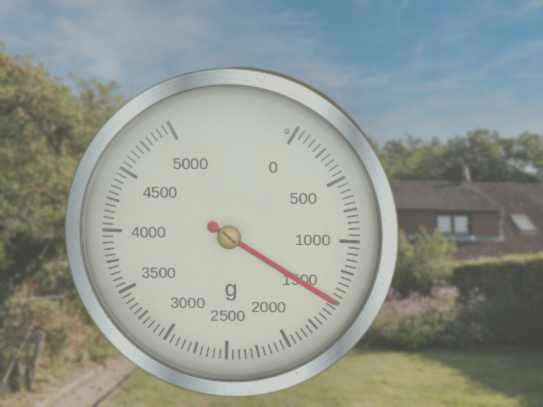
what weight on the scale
1500 g
